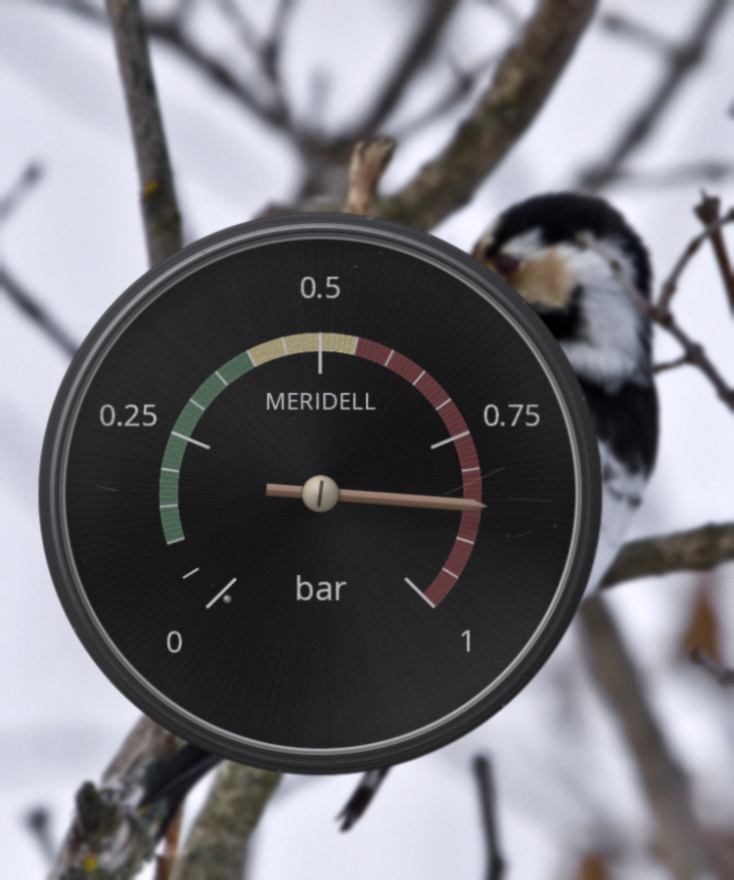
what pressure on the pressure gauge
0.85 bar
